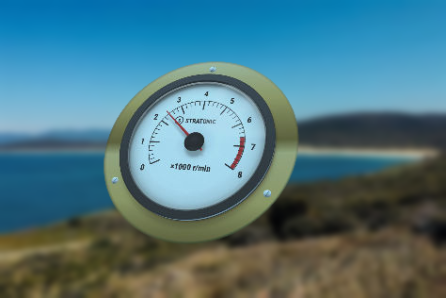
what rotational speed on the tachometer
2400 rpm
